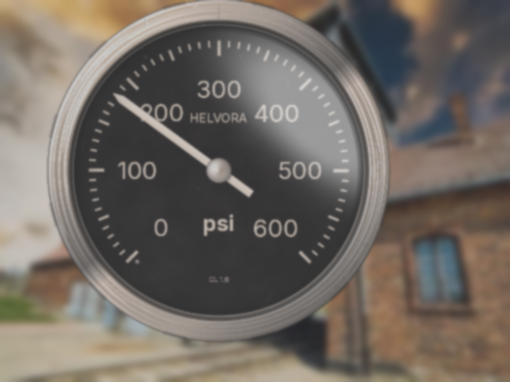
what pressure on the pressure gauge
180 psi
